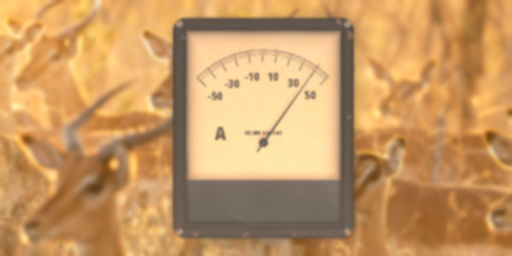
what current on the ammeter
40 A
